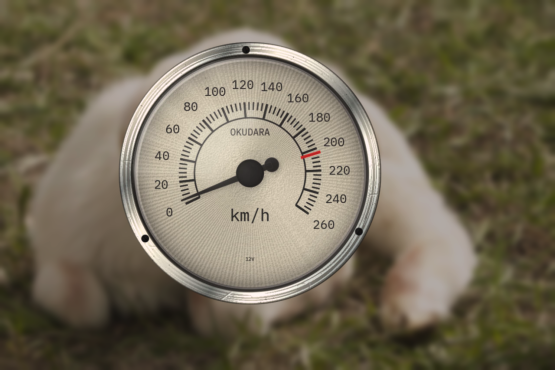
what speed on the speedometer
4 km/h
